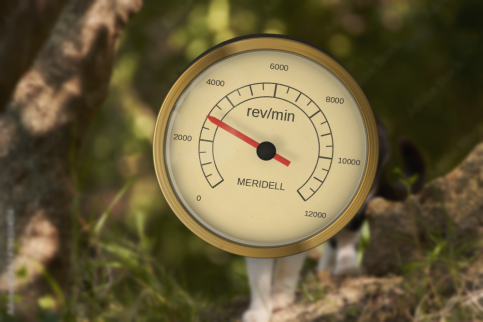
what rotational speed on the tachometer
3000 rpm
